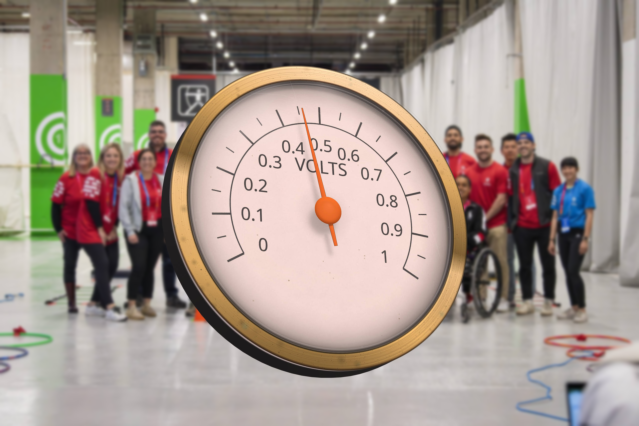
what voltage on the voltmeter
0.45 V
